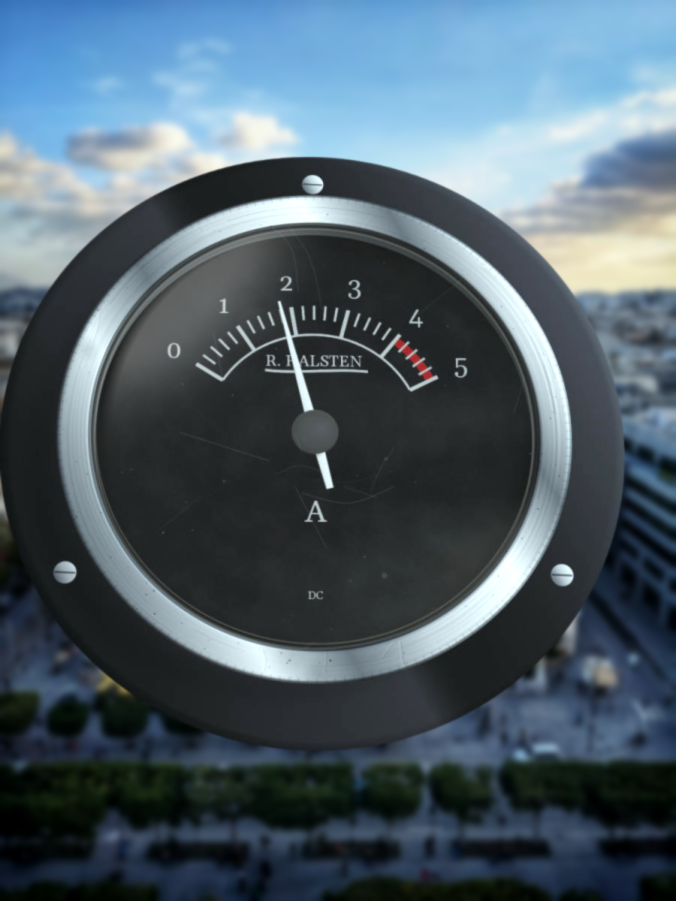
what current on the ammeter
1.8 A
